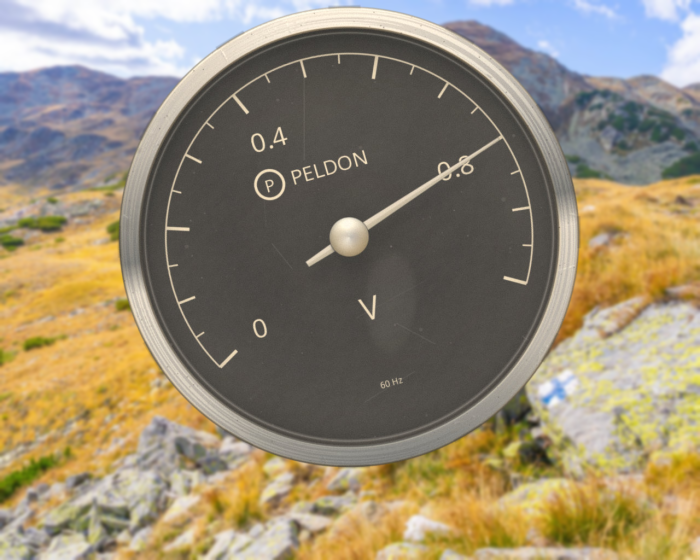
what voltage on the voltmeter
0.8 V
